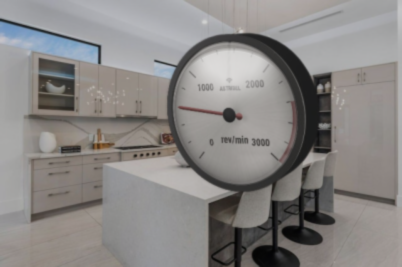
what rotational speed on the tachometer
600 rpm
